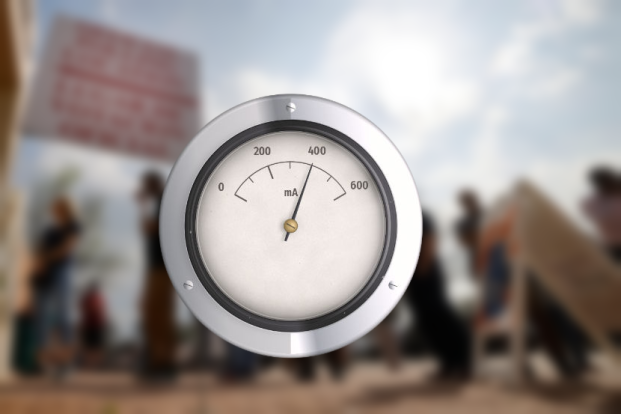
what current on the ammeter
400 mA
